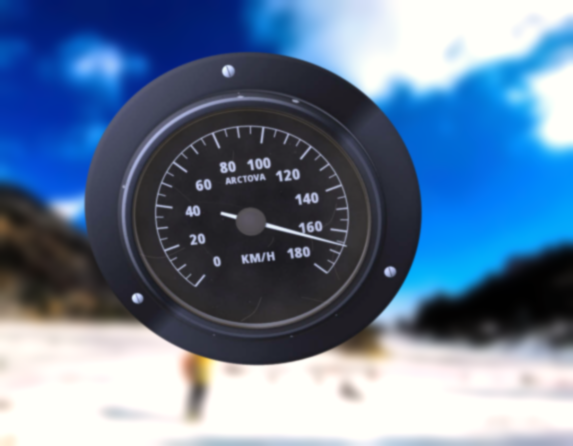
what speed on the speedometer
165 km/h
